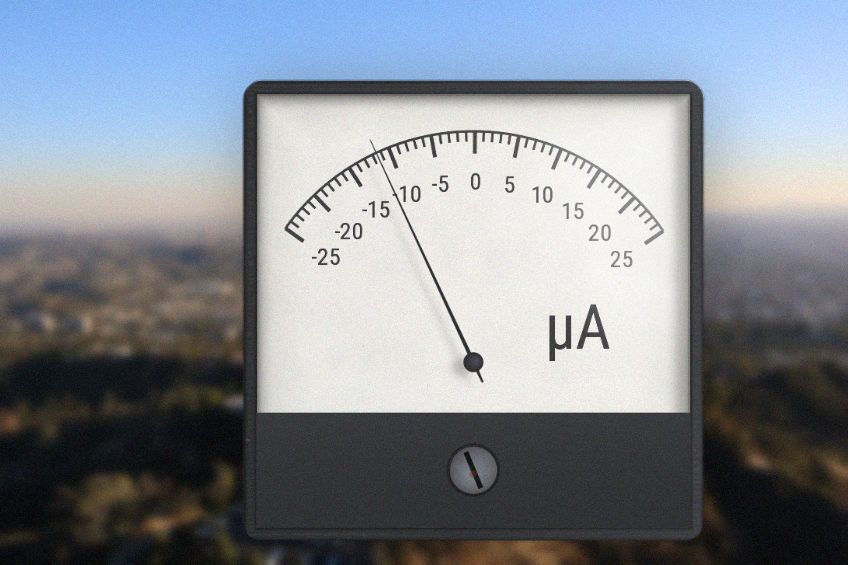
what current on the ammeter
-11.5 µA
